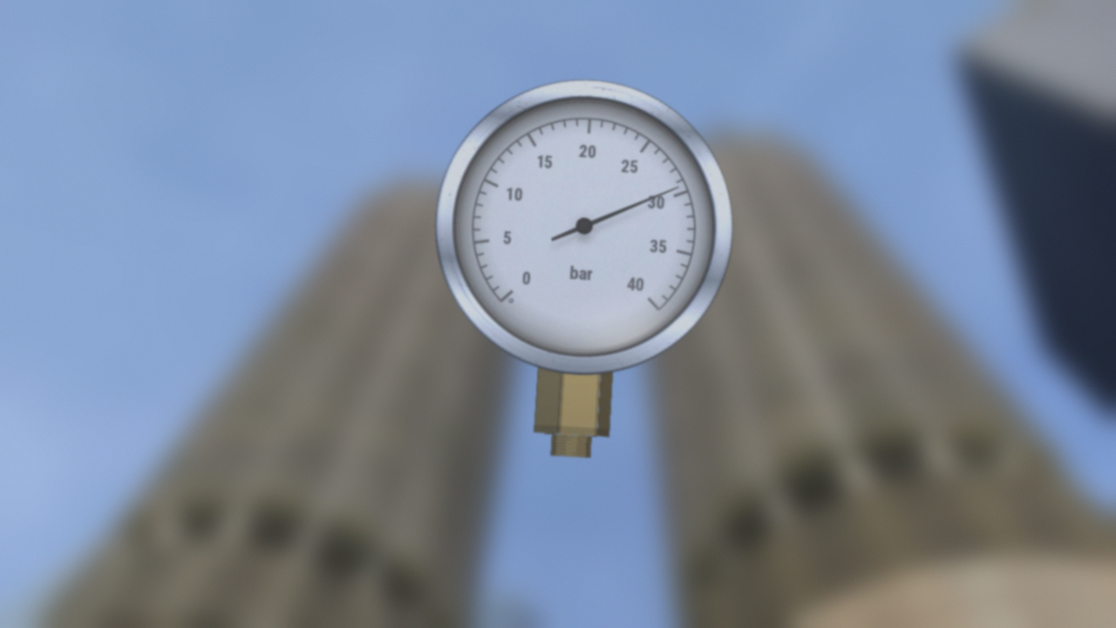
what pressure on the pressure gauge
29.5 bar
